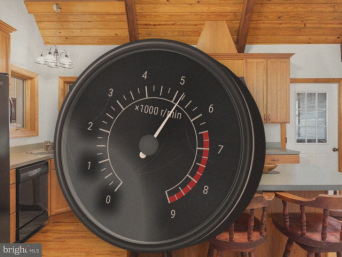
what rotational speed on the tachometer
5250 rpm
